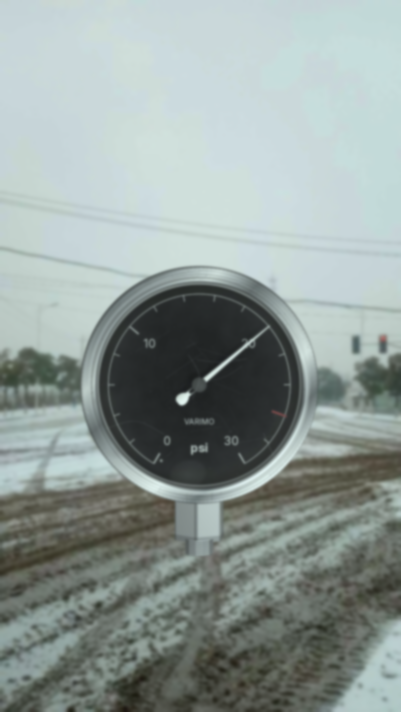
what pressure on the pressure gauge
20 psi
